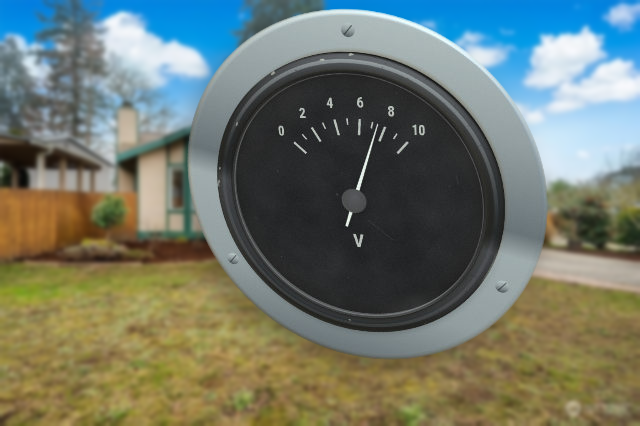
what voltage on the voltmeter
7.5 V
